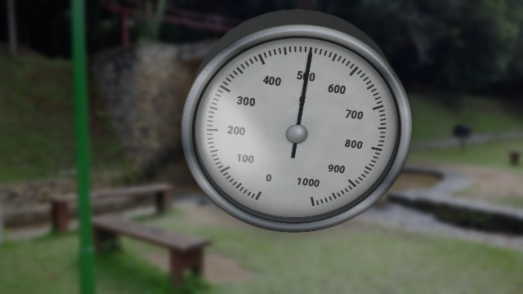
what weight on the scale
500 g
